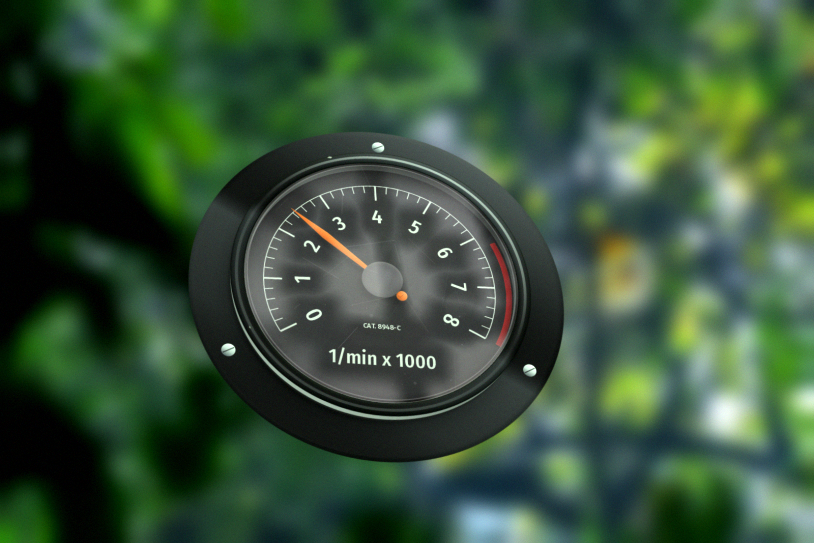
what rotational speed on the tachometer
2400 rpm
